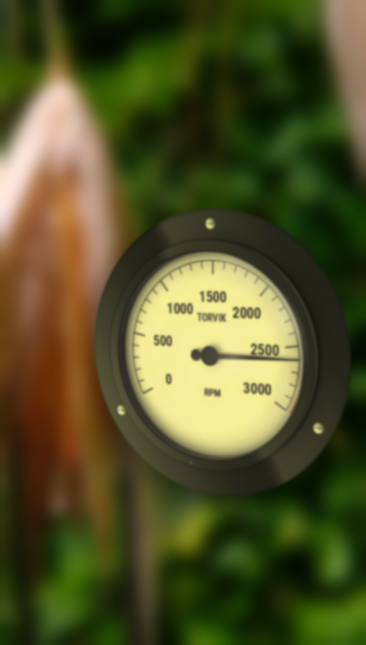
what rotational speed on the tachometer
2600 rpm
